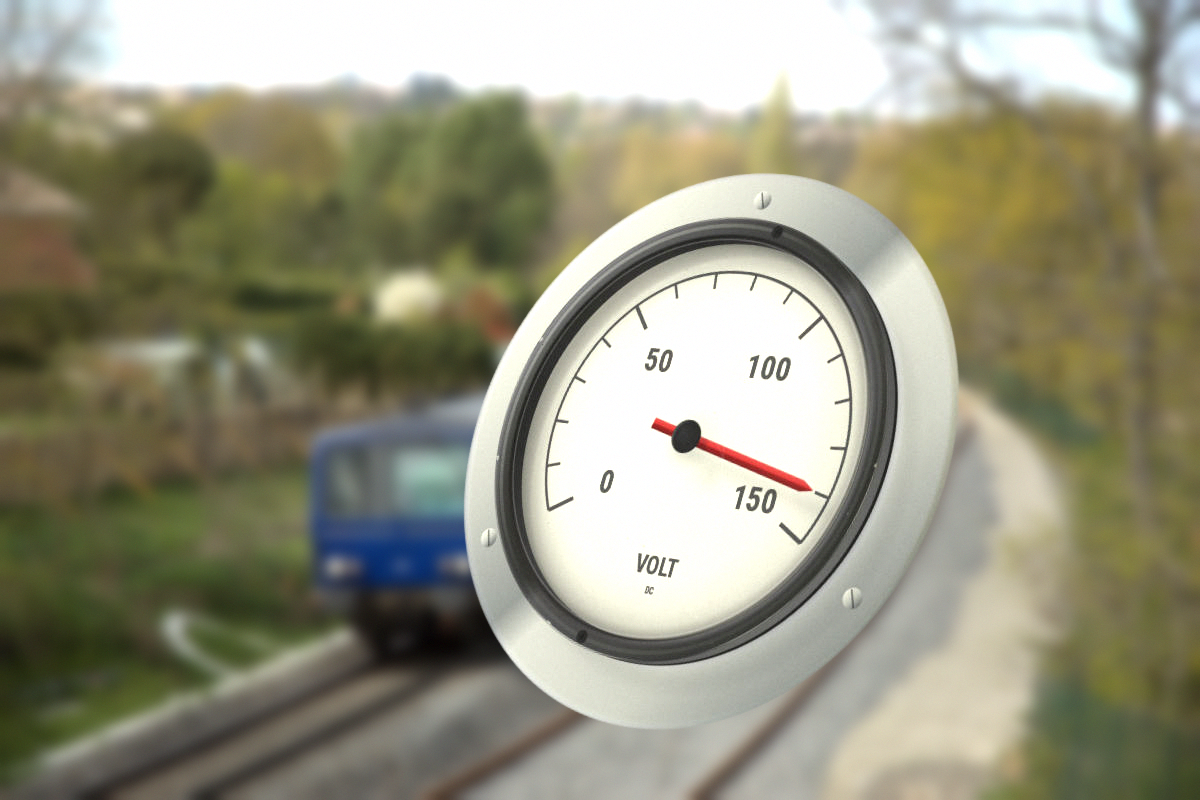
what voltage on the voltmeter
140 V
